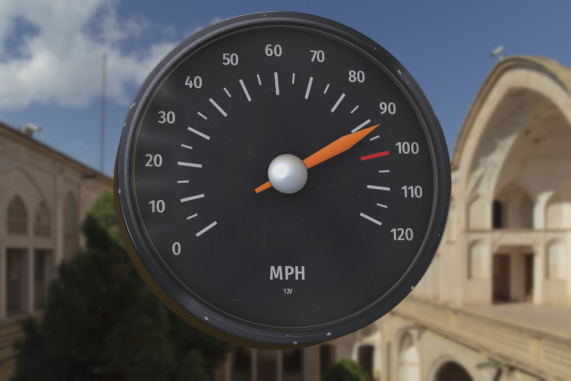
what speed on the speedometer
92.5 mph
